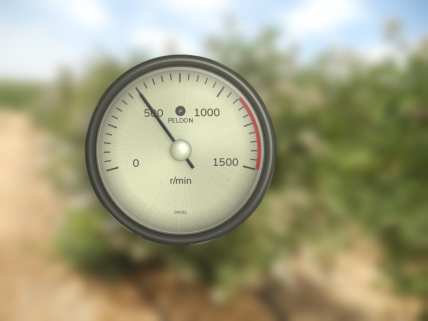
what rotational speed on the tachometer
500 rpm
